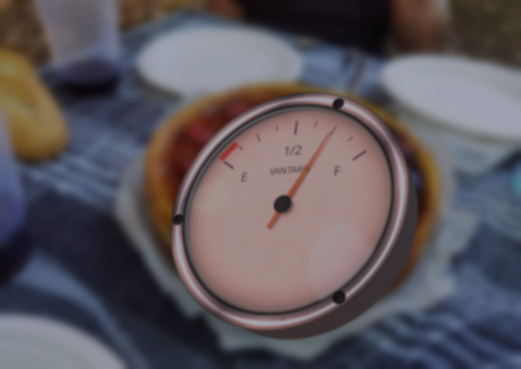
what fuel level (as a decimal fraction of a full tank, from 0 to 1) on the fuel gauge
0.75
